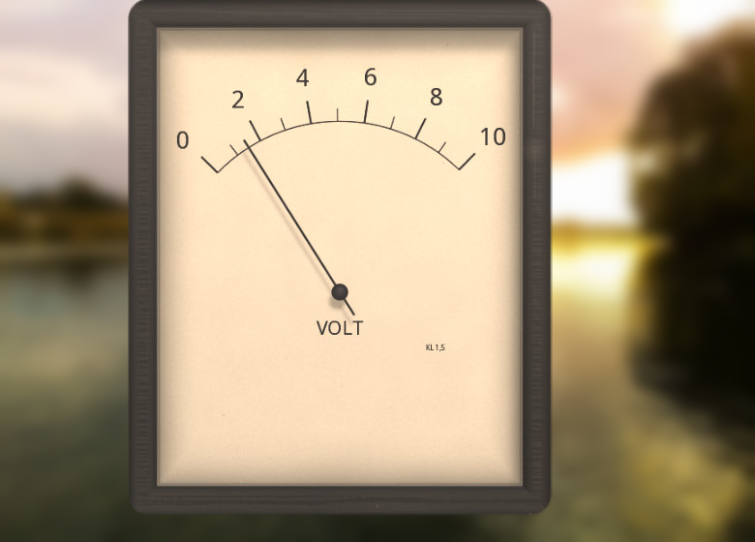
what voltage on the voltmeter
1.5 V
